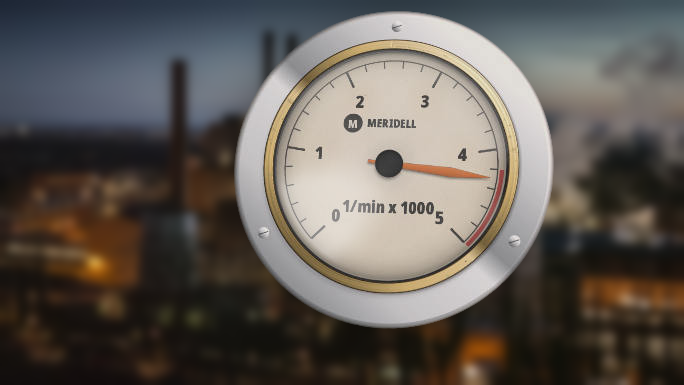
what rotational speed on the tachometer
4300 rpm
